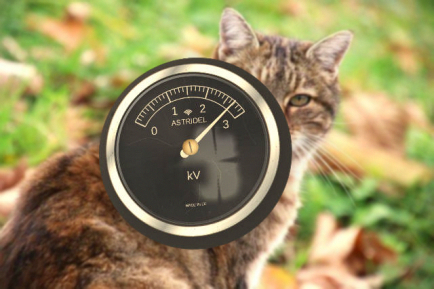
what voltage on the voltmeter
2.7 kV
